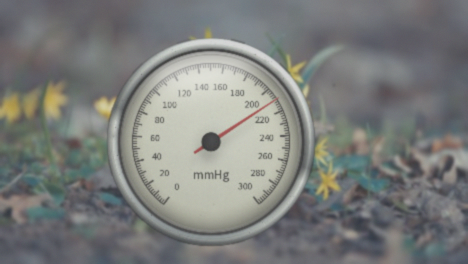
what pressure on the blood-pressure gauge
210 mmHg
